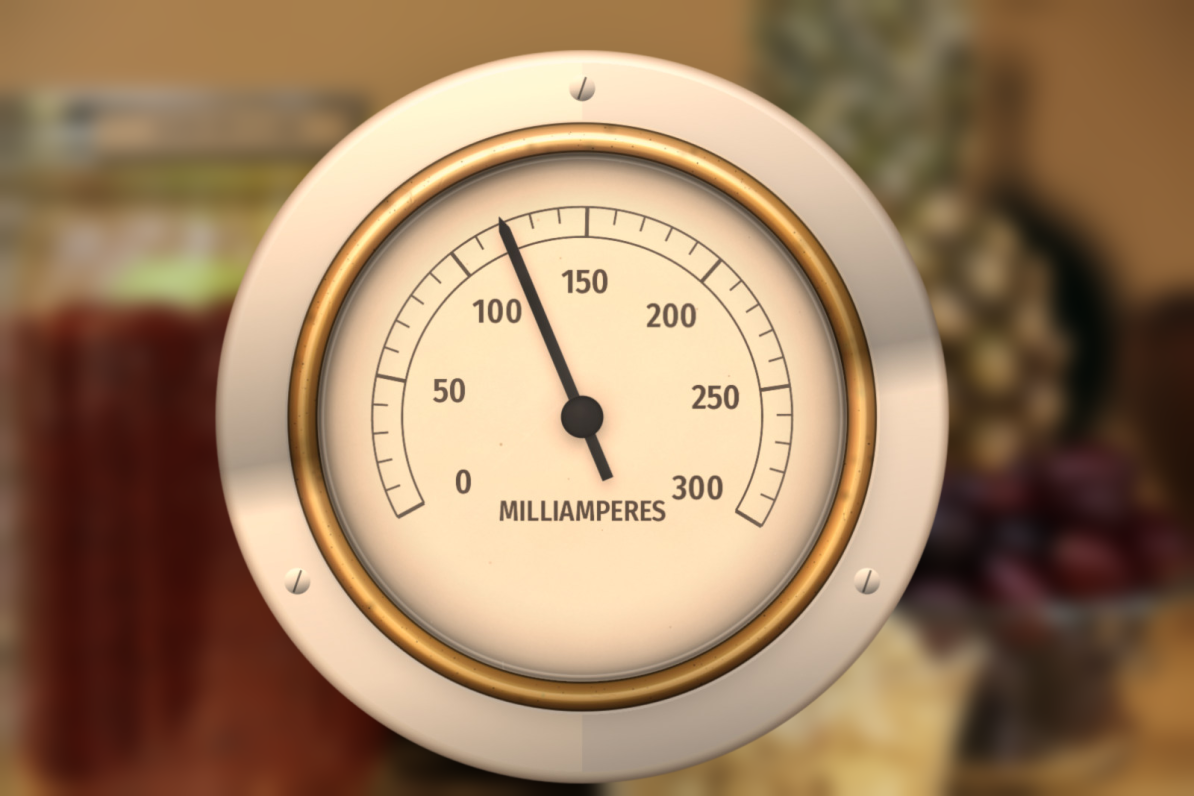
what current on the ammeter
120 mA
